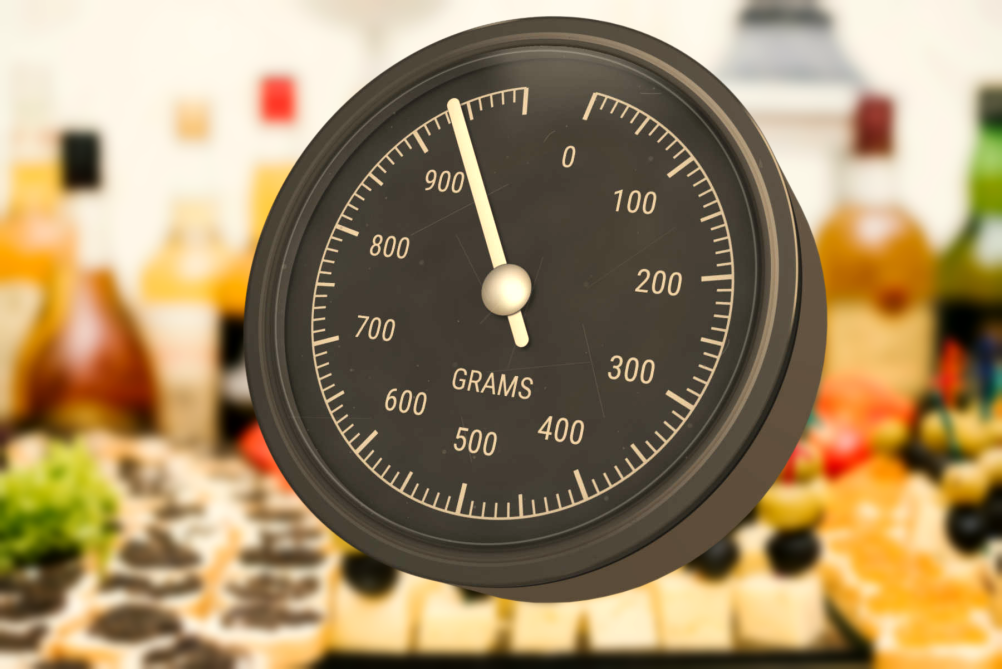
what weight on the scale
940 g
